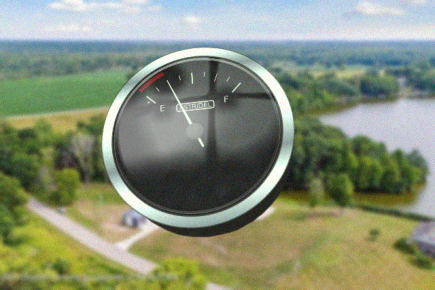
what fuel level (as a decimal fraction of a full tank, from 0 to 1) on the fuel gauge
0.25
